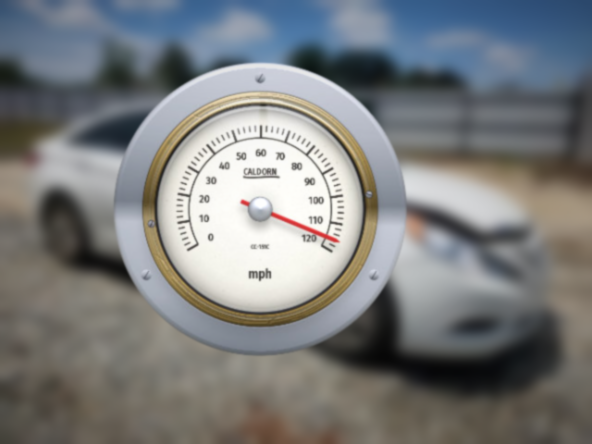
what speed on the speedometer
116 mph
